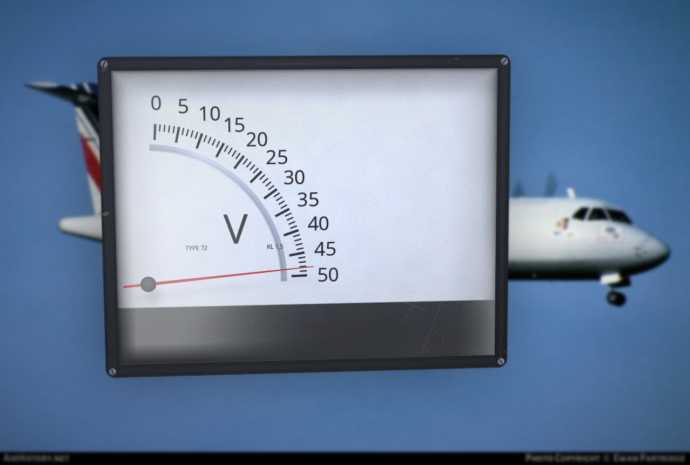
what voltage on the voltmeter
48 V
